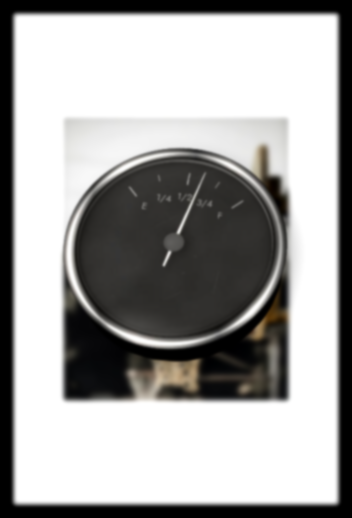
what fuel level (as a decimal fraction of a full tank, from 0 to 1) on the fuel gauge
0.625
